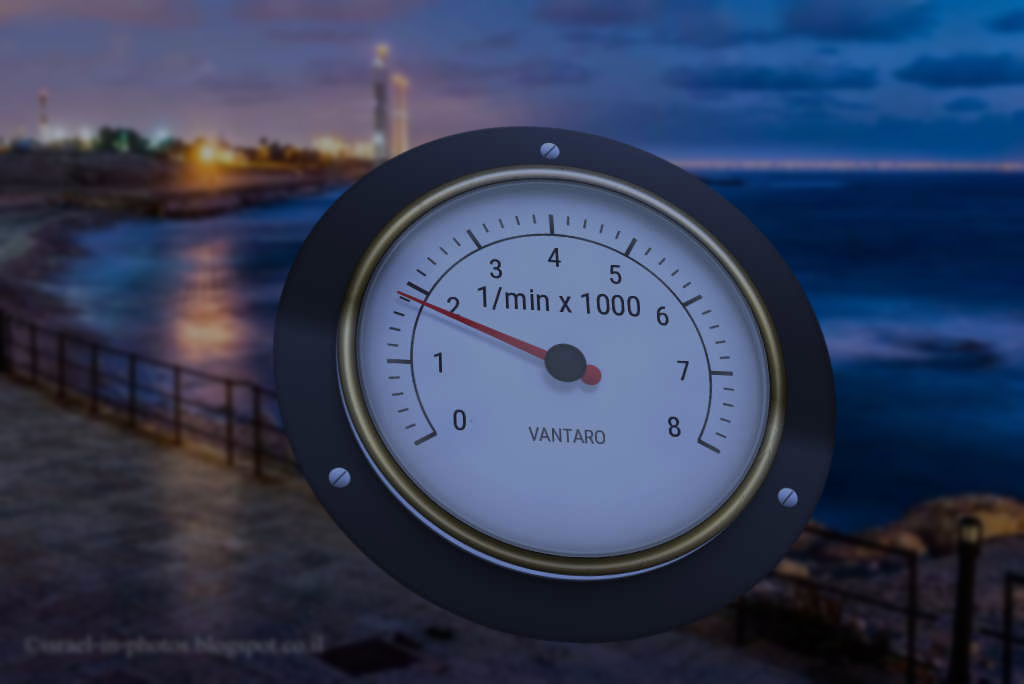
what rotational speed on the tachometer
1800 rpm
